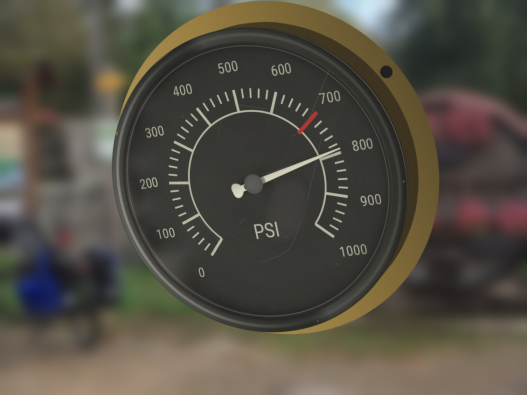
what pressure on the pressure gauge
790 psi
